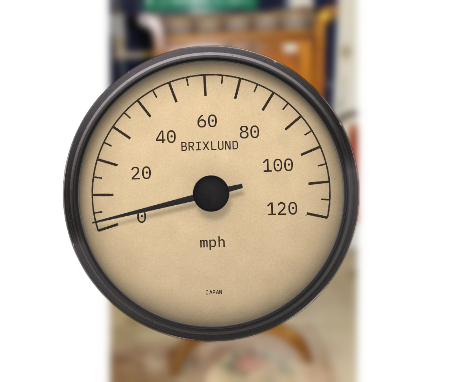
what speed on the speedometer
2.5 mph
